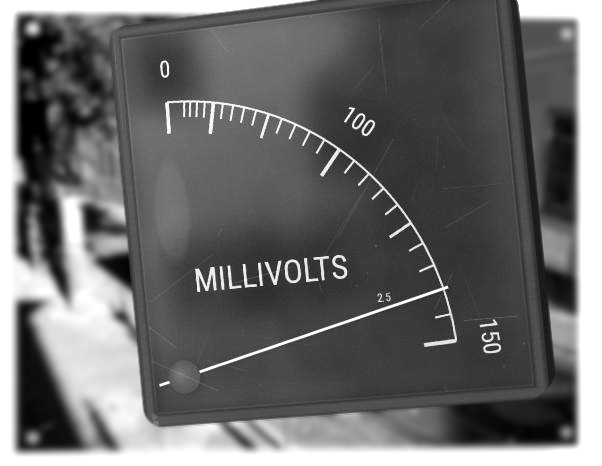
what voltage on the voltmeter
140 mV
